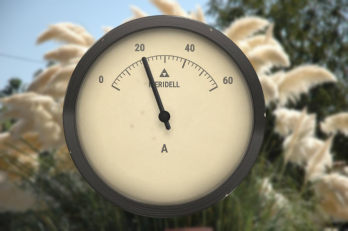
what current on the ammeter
20 A
